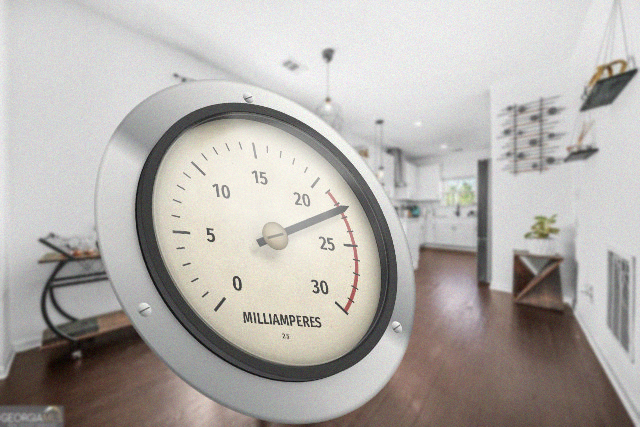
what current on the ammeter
22.5 mA
